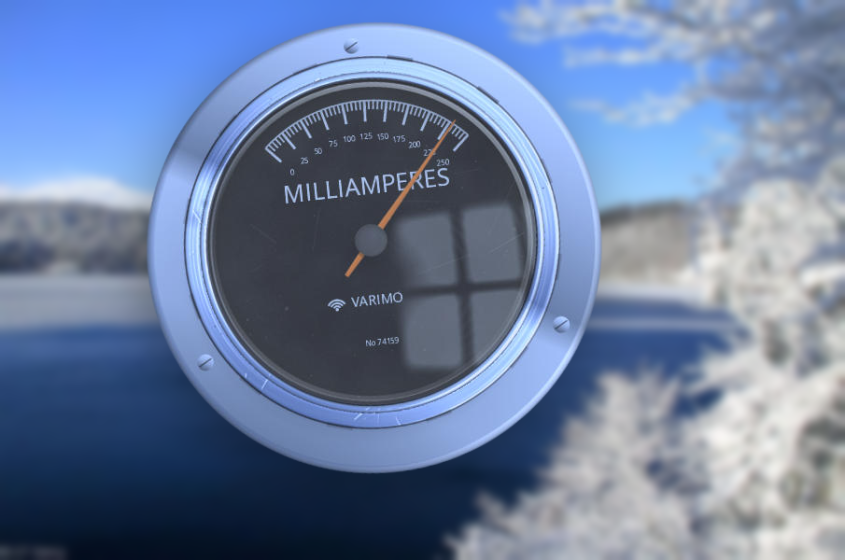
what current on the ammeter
230 mA
